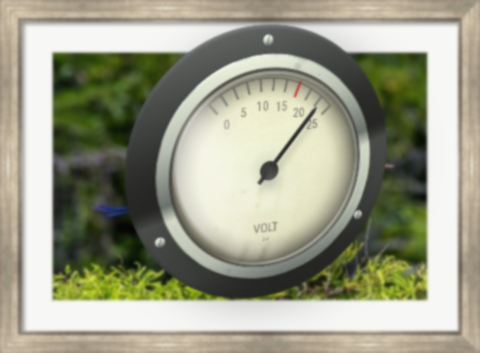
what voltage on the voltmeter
22.5 V
